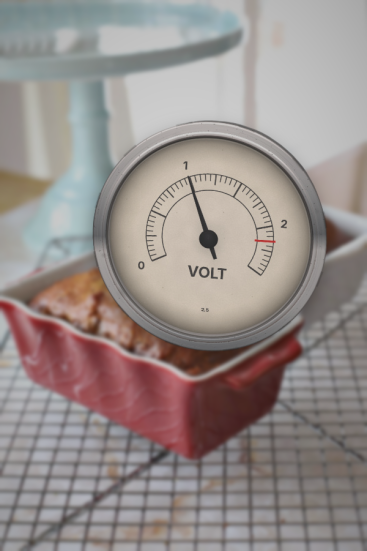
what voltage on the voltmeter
1 V
